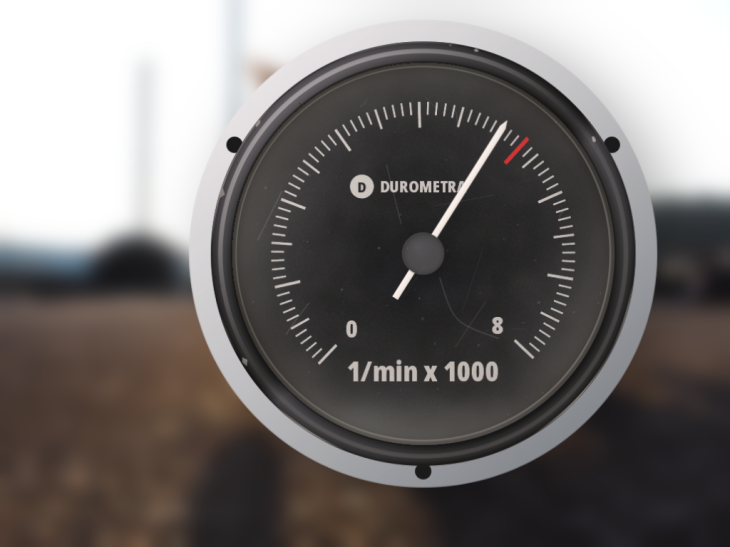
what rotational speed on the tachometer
5000 rpm
